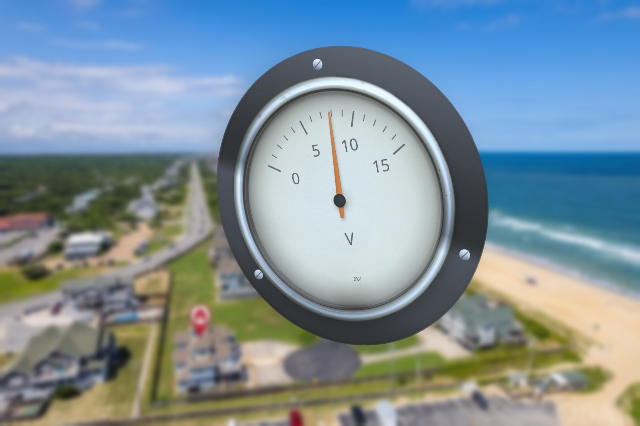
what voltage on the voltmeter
8 V
